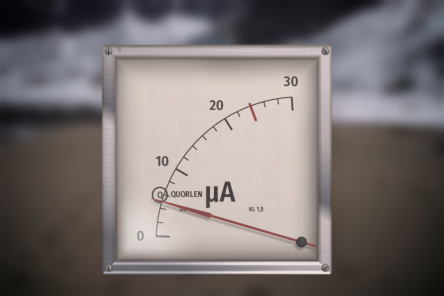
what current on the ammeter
5 µA
